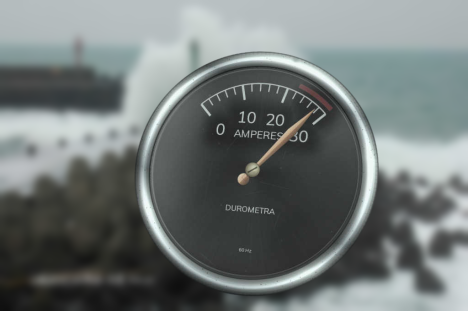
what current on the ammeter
28 A
